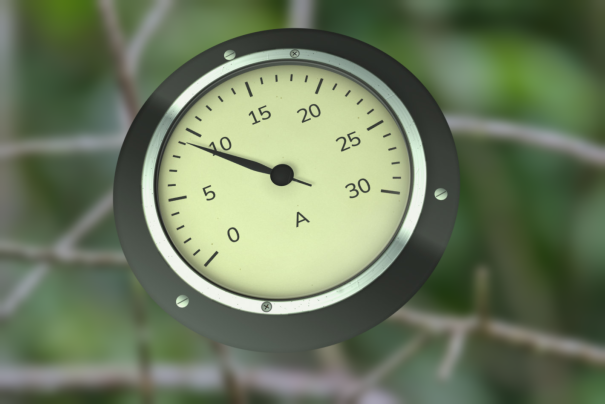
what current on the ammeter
9 A
